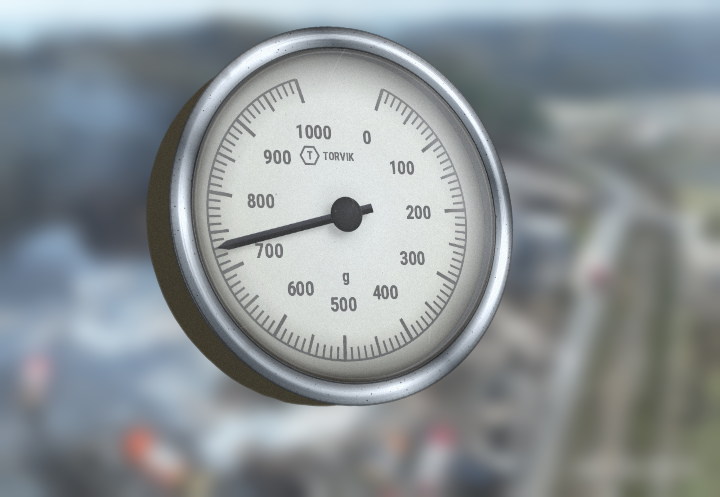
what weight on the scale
730 g
